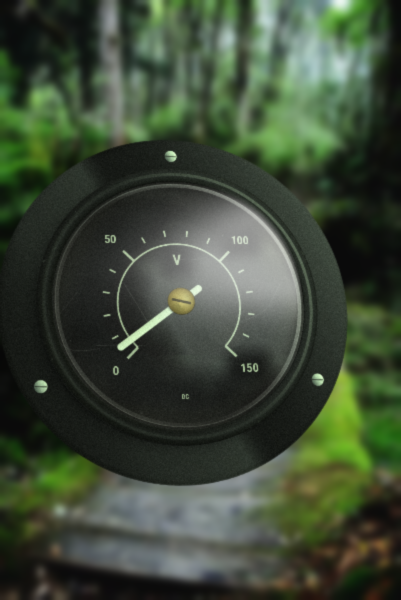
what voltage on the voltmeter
5 V
